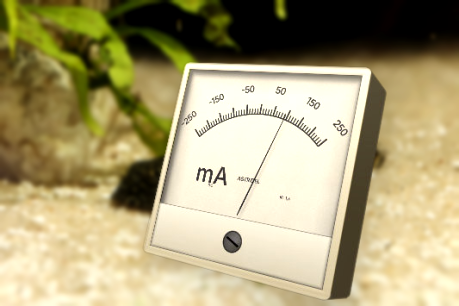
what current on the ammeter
100 mA
